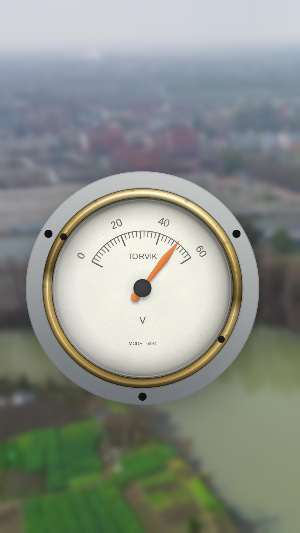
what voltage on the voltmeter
50 V
